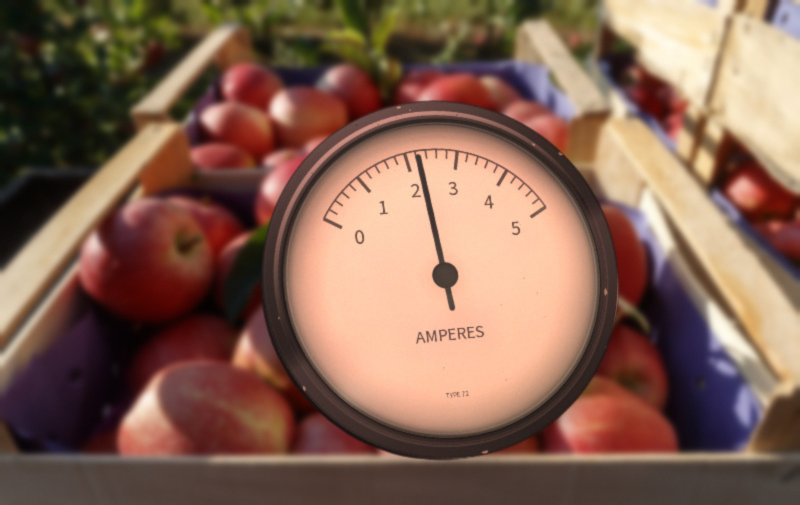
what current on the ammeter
2.2 A
